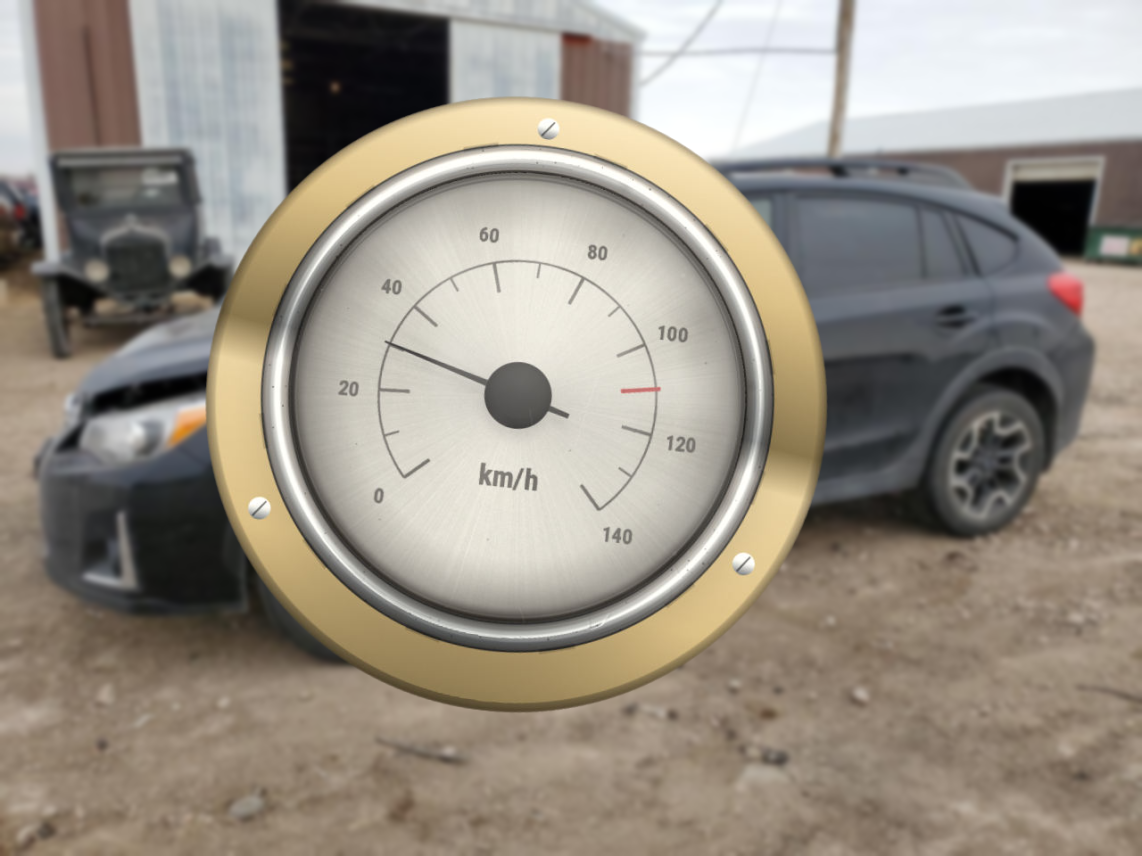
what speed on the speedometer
30 km/h
